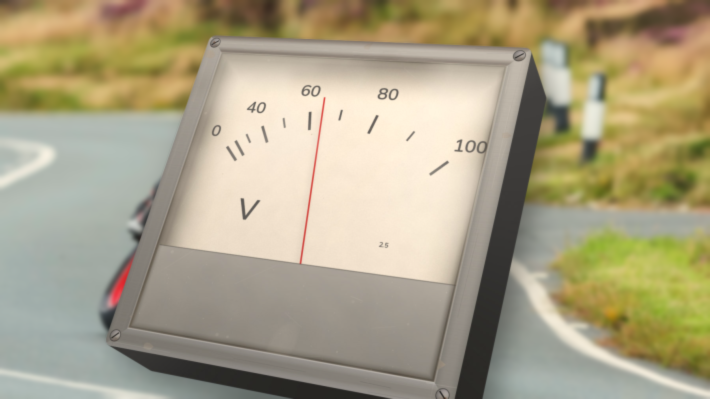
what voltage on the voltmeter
65 V
